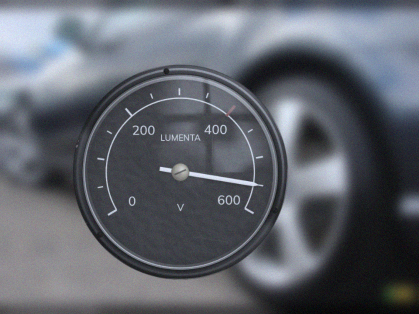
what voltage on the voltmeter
550 V
